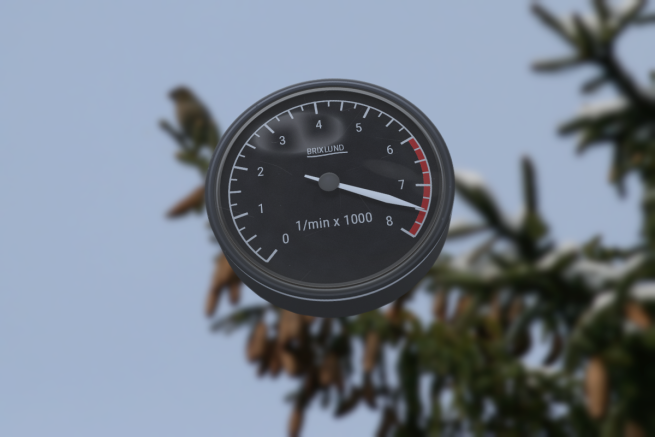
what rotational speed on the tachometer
7500 rpm
